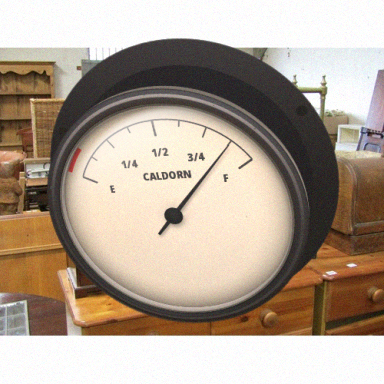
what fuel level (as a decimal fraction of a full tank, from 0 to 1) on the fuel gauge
0.875
